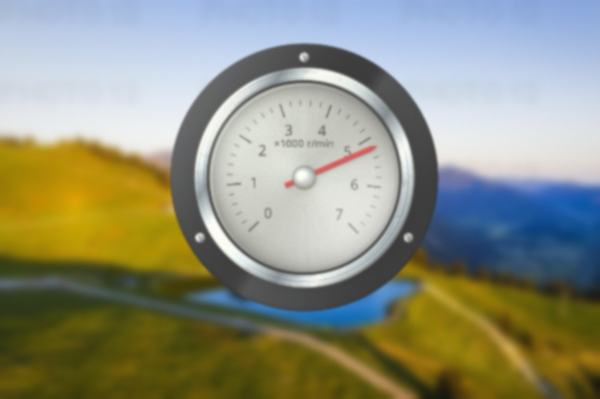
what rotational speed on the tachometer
5200 rpm
